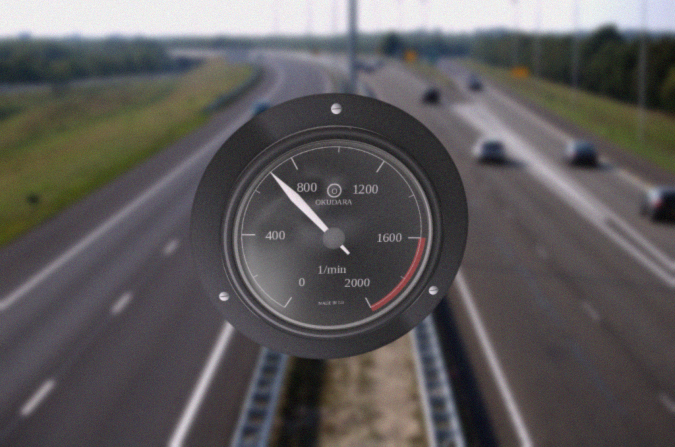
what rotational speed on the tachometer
700 rpm
